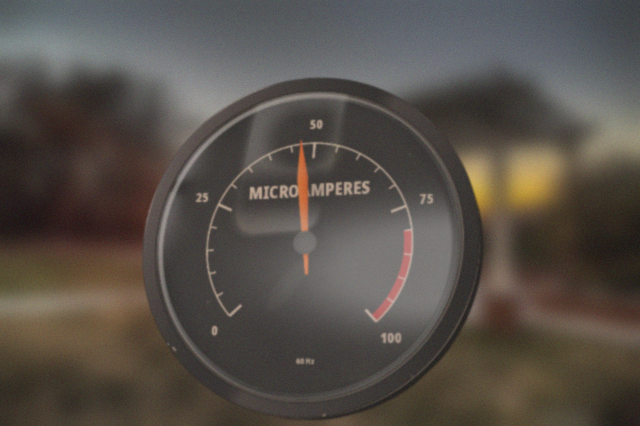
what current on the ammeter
47.5 µA
